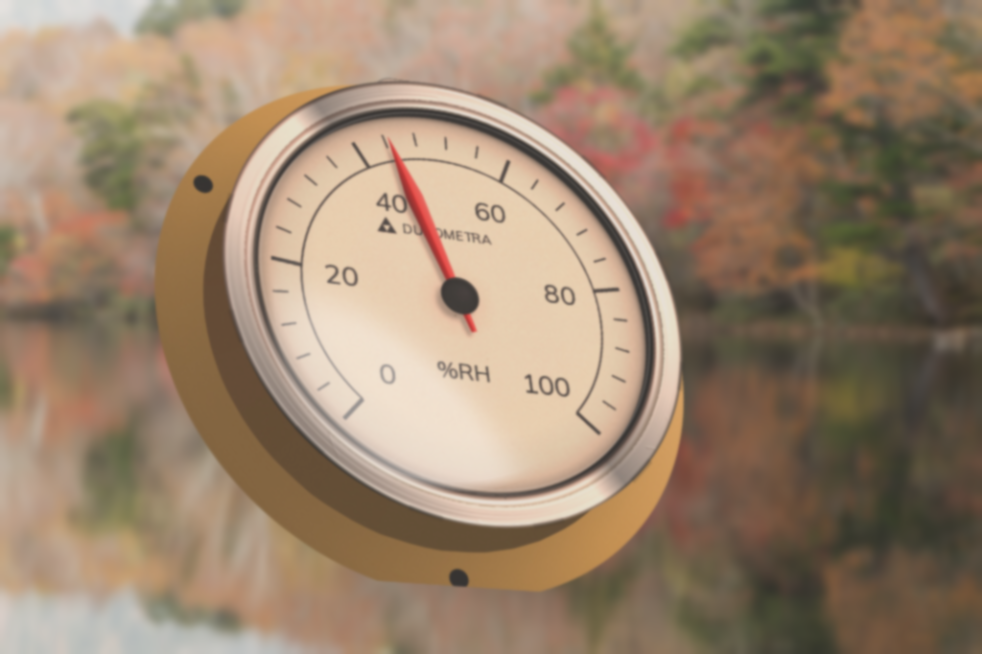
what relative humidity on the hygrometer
44 %
